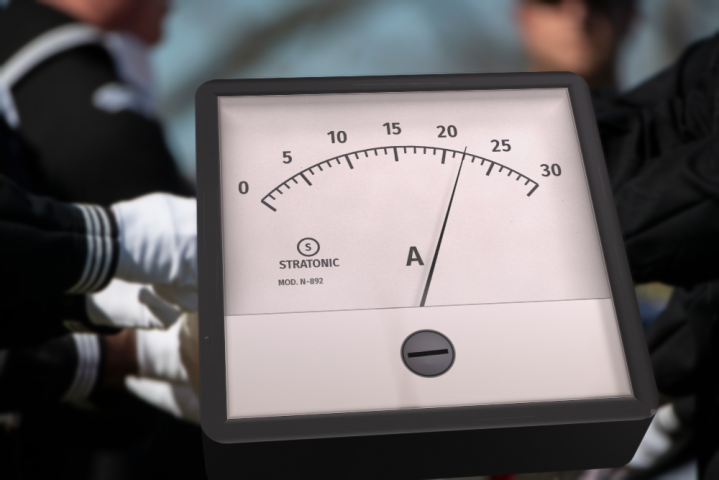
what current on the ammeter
22 A
